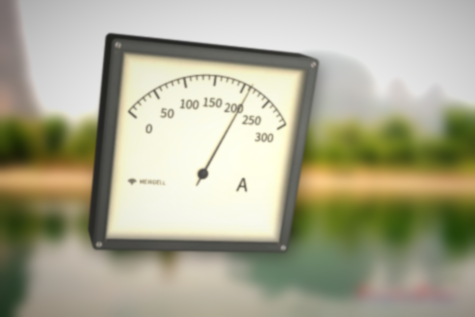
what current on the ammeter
210 A
